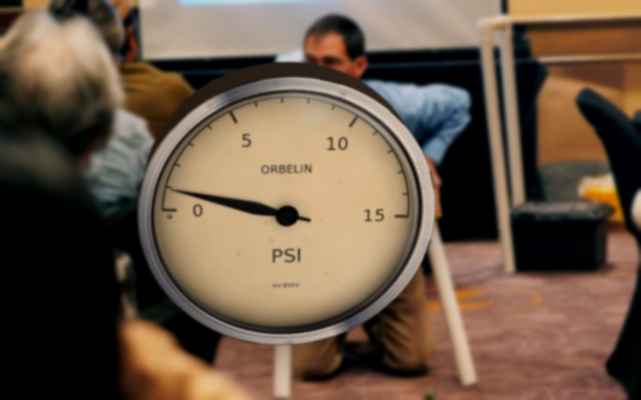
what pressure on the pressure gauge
1 psi
